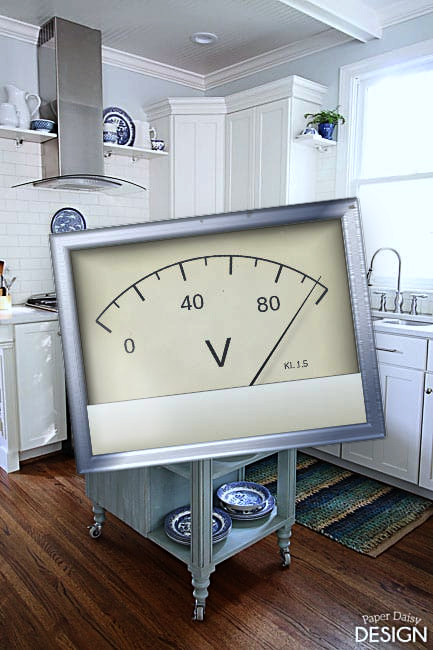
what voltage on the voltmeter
95 V
